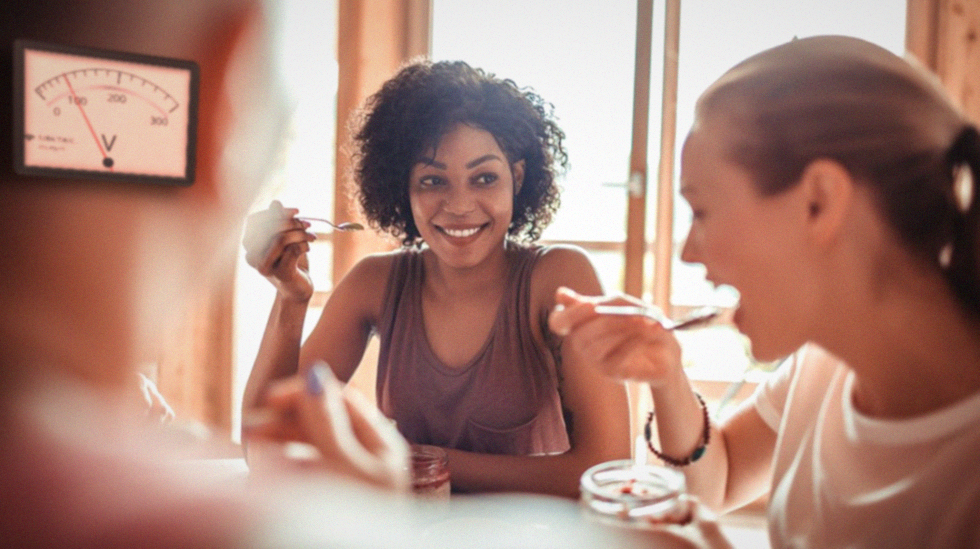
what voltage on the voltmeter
100 V
